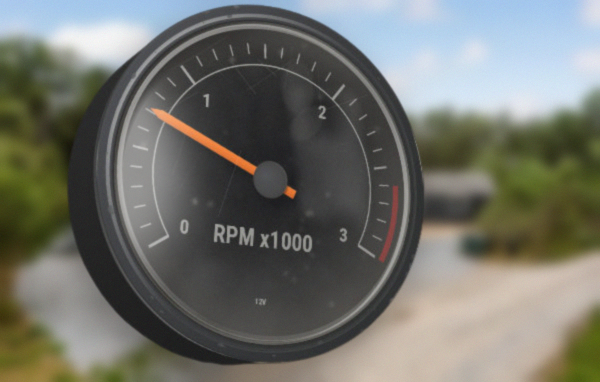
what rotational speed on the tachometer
700 rpm
